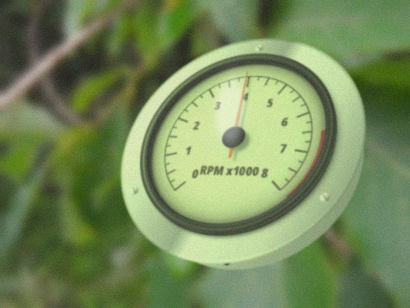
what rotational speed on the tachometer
4000 rpm
